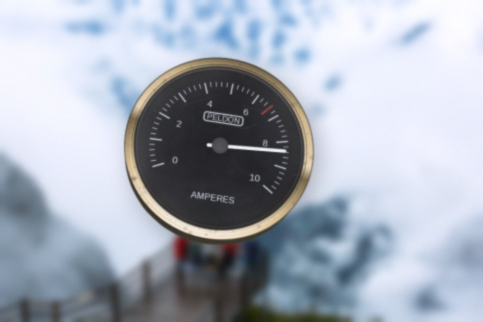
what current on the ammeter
8.4 A
